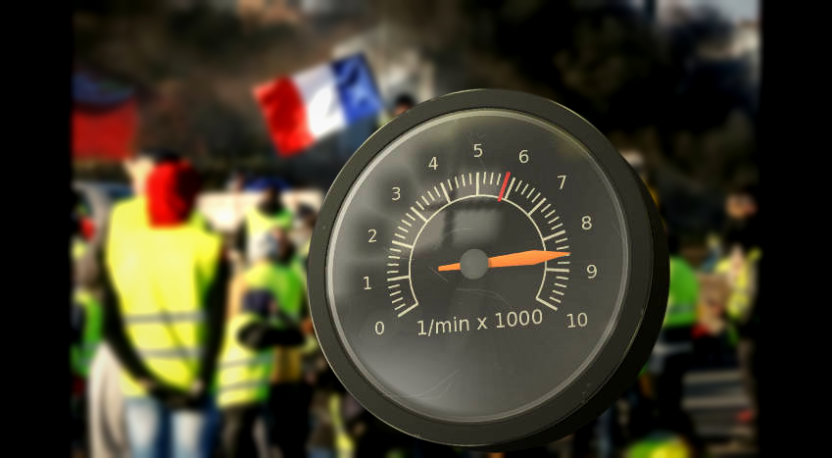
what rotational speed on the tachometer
8600 rpm
